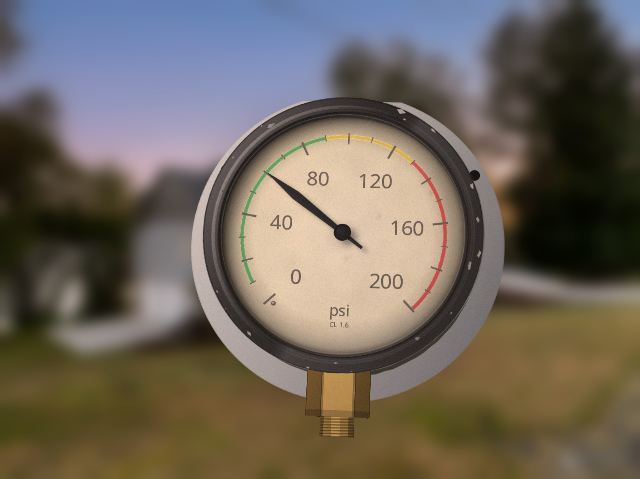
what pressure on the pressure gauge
60 psi
